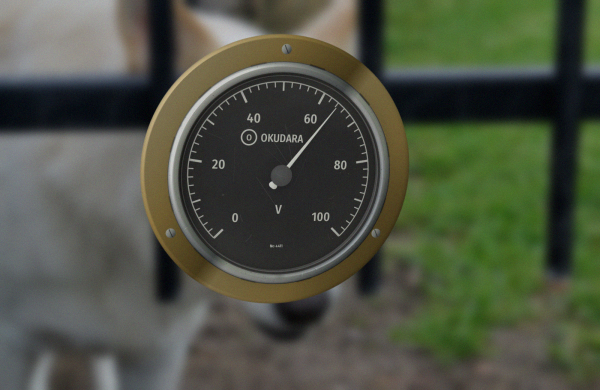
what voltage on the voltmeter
64 V
